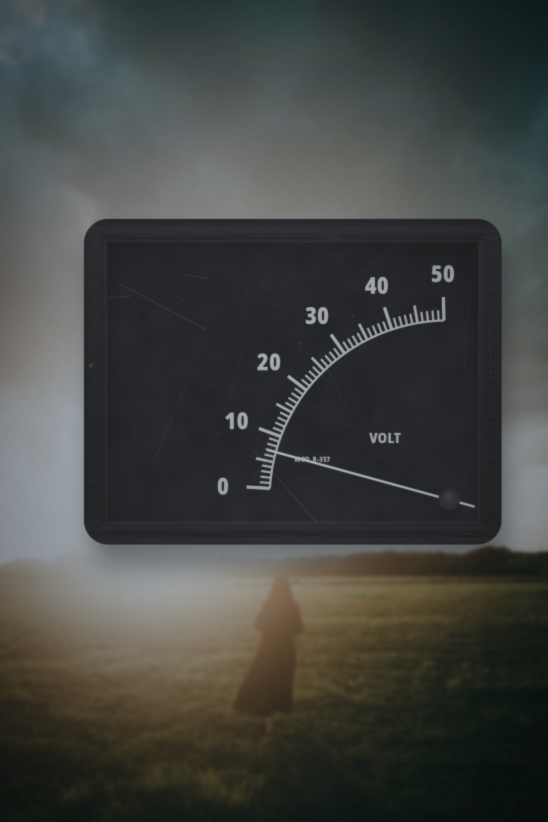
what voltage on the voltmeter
7 V
